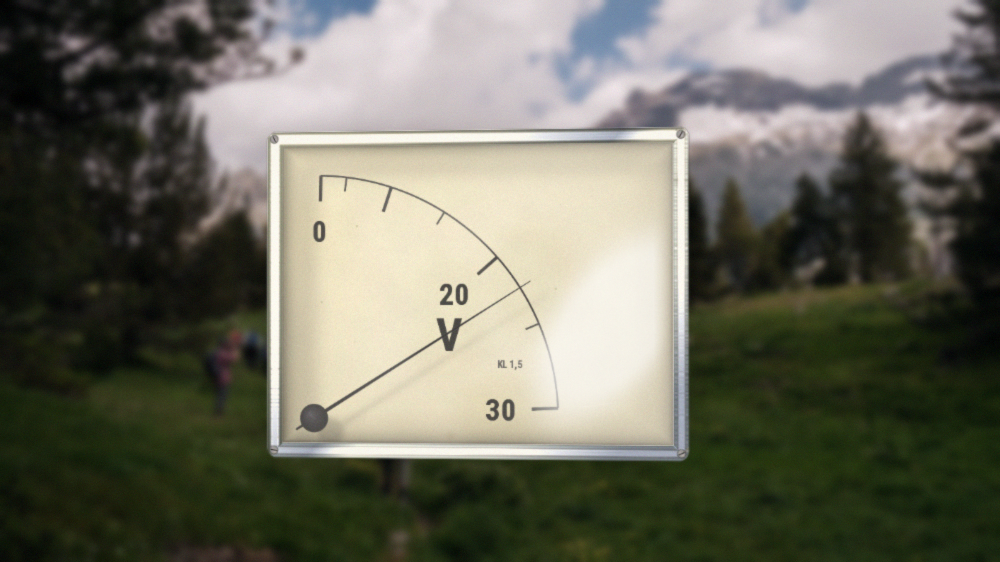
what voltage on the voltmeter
22.5 V
